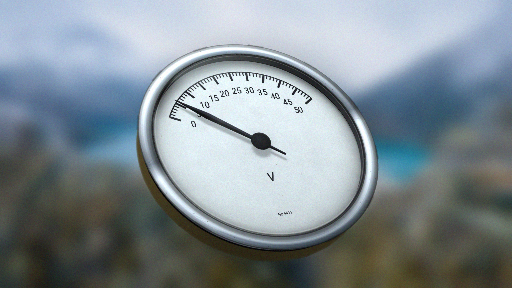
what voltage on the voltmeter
5 V
